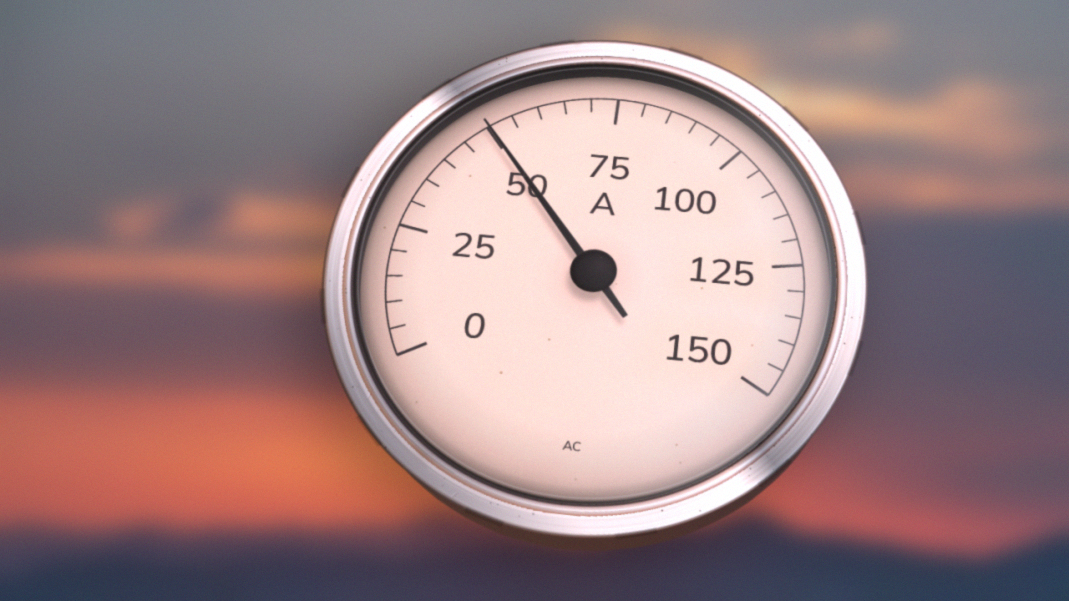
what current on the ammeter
50 A
